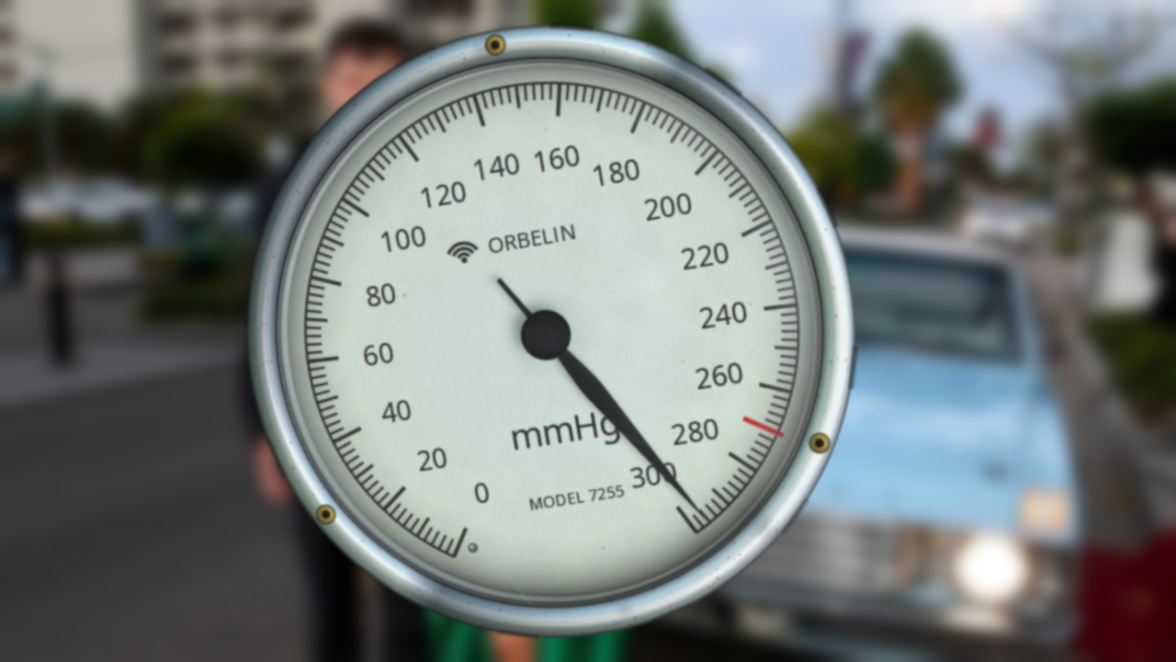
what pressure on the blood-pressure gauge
296 mmHg
